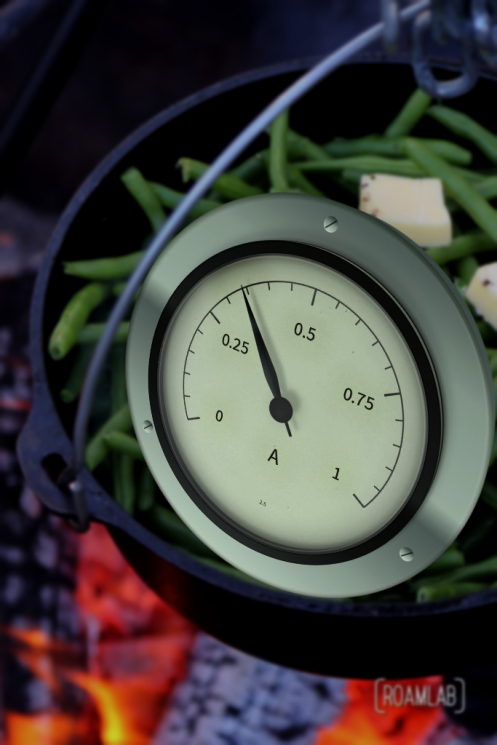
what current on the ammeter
0.35 A
